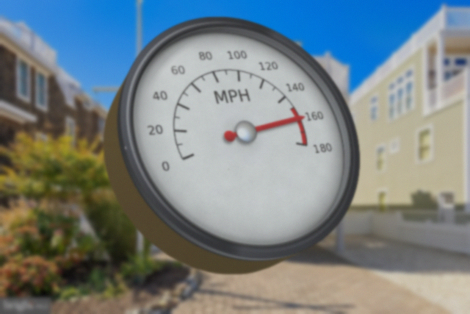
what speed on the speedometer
160 mph
